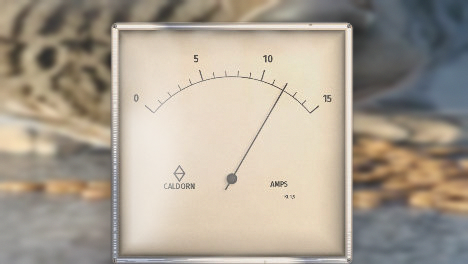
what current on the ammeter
12 A
